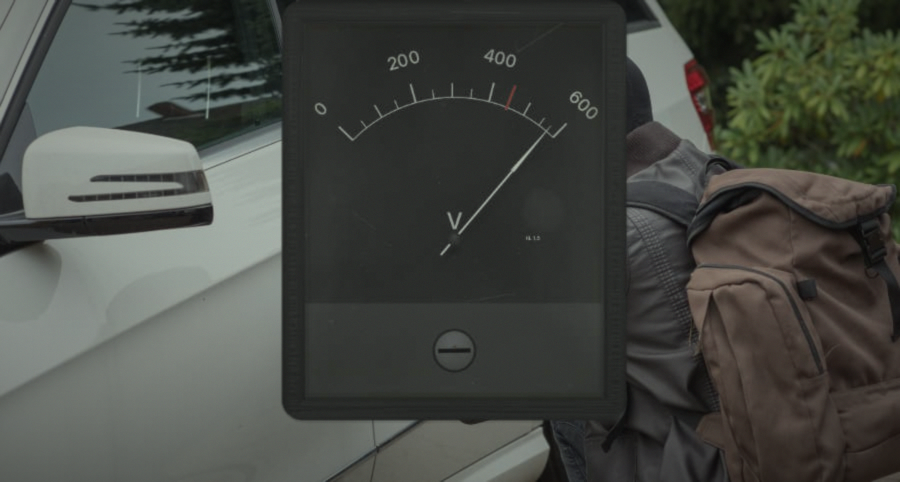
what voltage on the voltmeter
575 V
